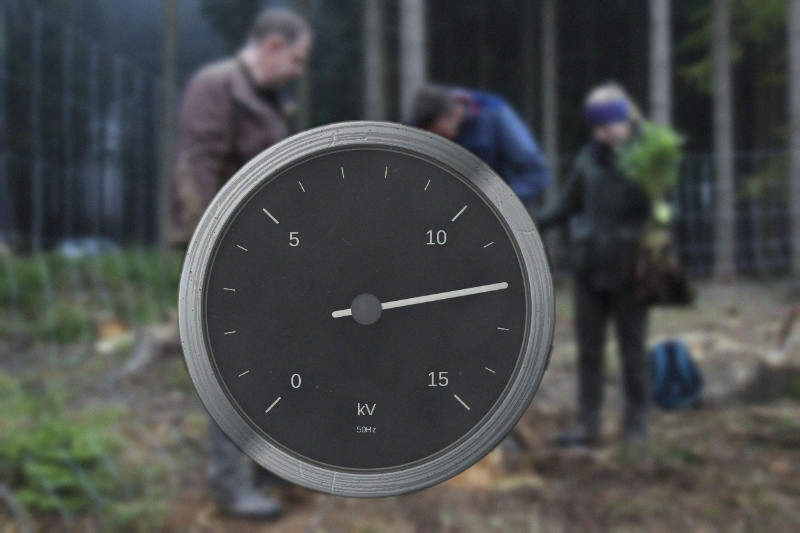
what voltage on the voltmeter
12 kV
